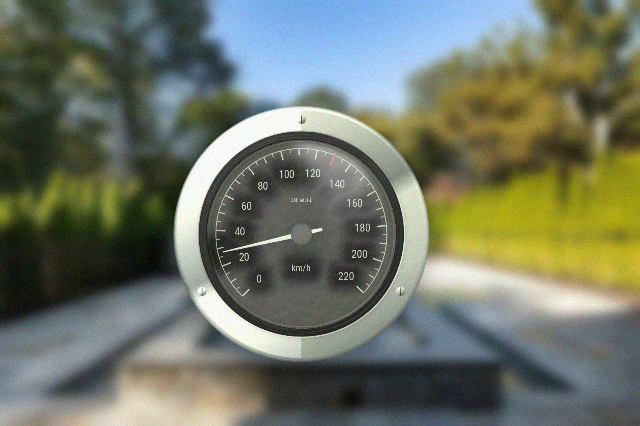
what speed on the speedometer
27.5 km/h
